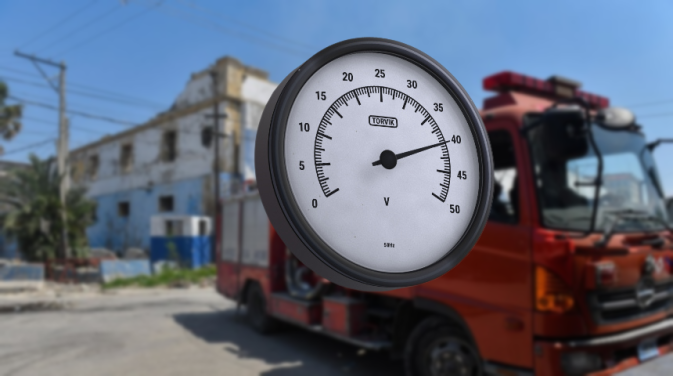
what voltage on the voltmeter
40 V
